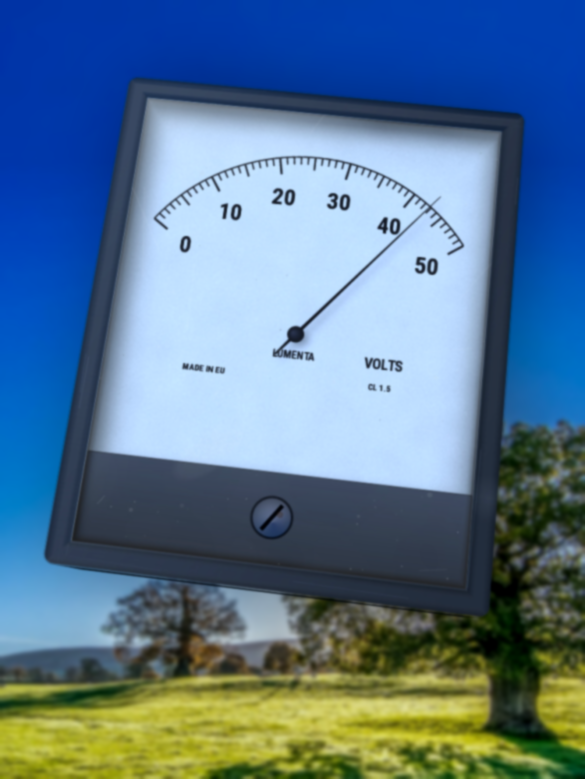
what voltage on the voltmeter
43 V
